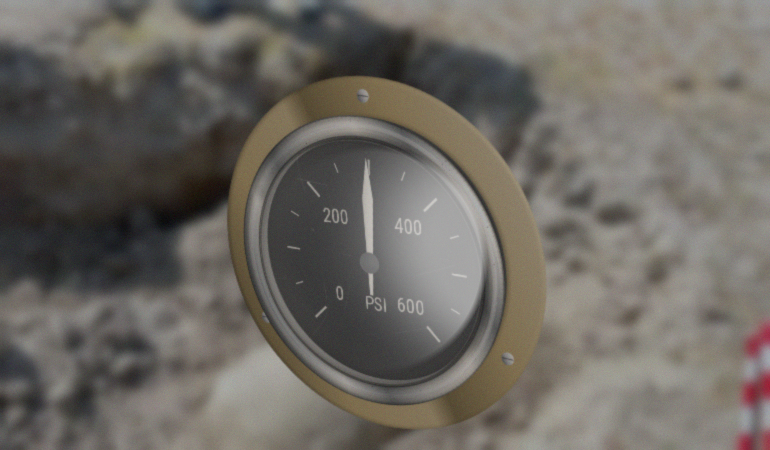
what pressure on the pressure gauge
300 psi
